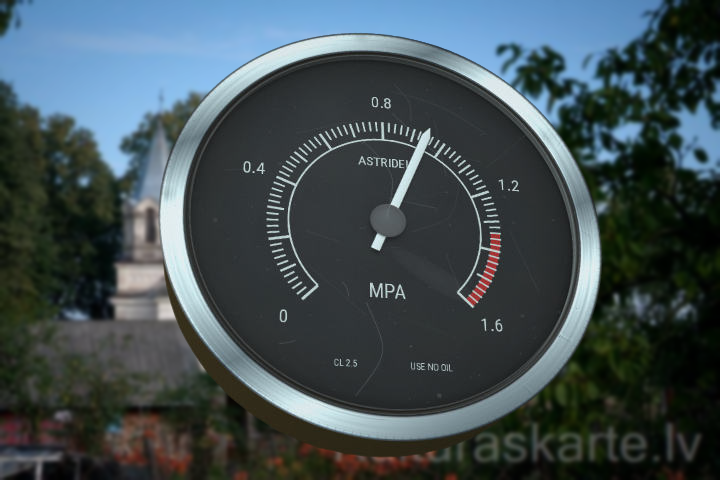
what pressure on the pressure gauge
0.94 MPa
